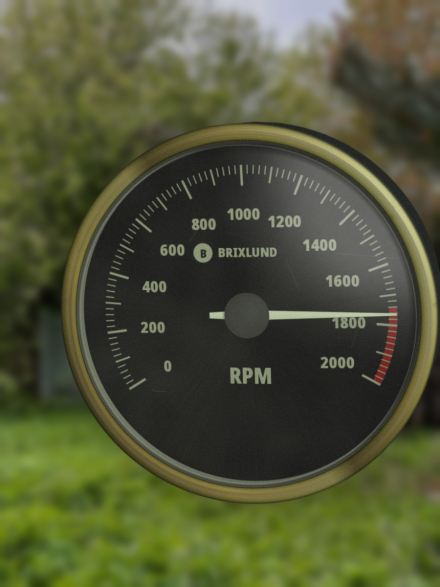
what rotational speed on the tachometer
1760 rpm
